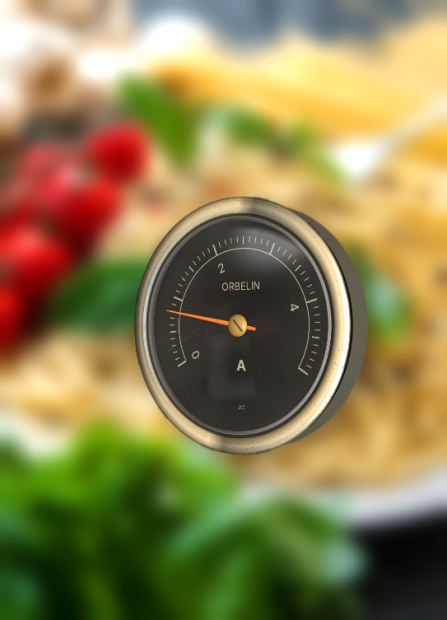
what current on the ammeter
0.8 A
